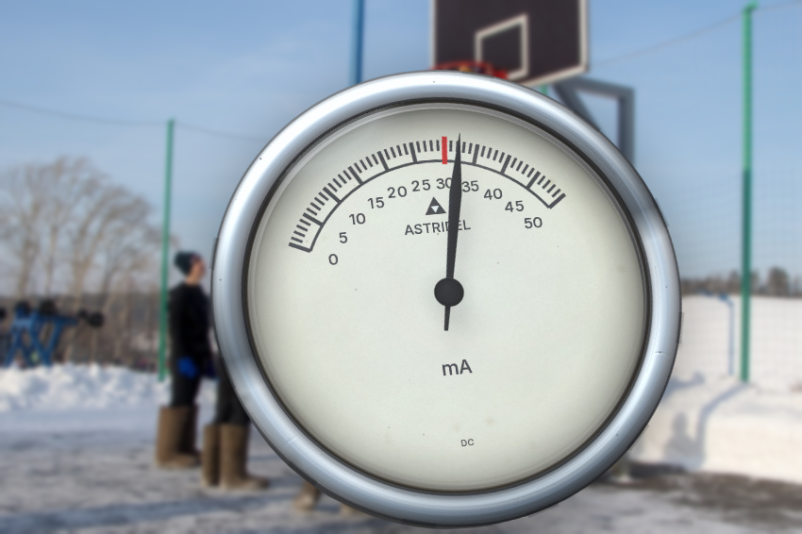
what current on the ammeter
32 mA
